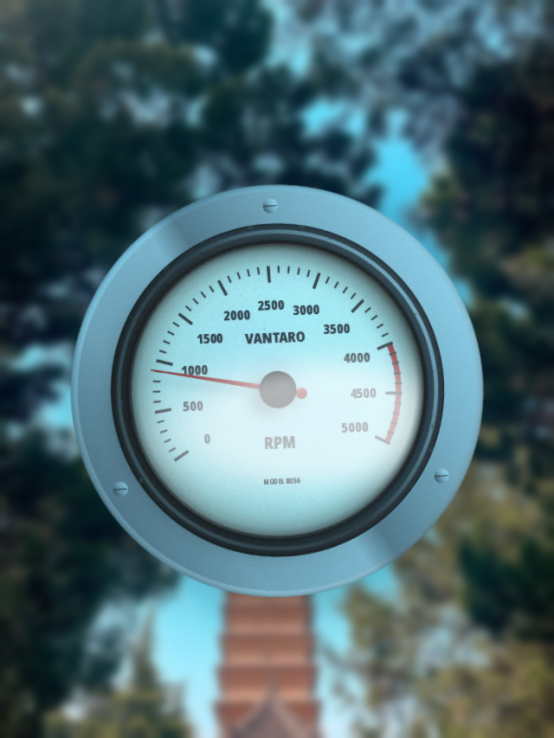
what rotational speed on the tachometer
900 rpm
